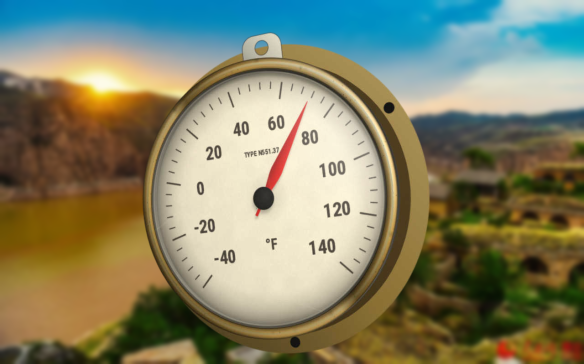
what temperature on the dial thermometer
72 °F
